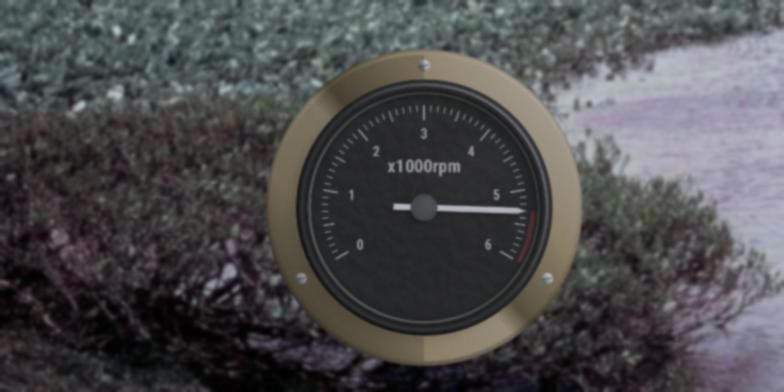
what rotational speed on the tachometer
5300 rpm
